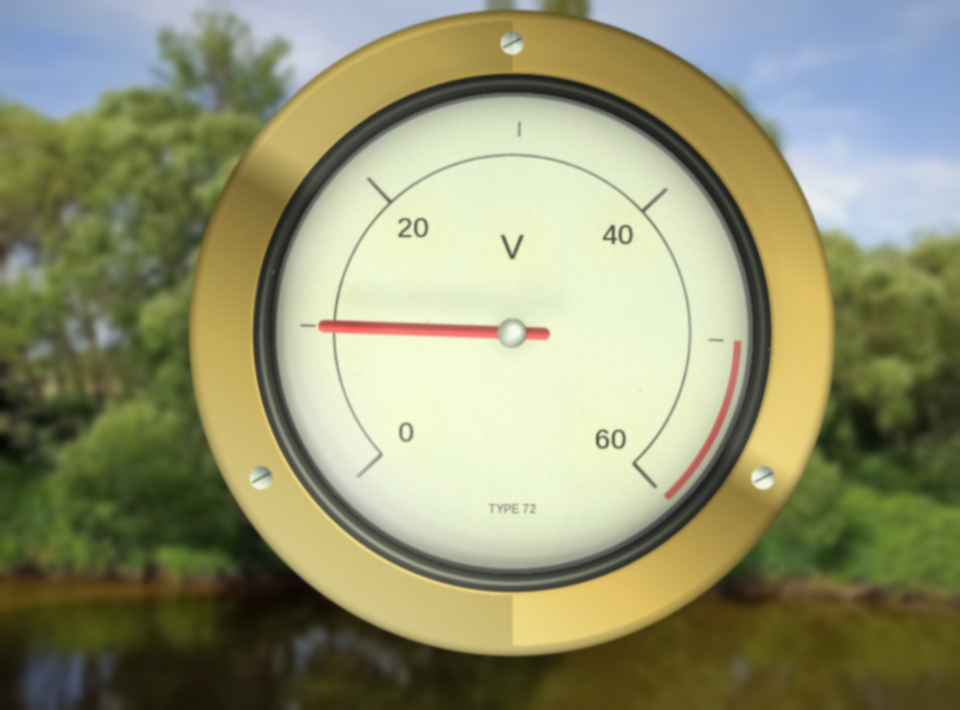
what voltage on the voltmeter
10 V
